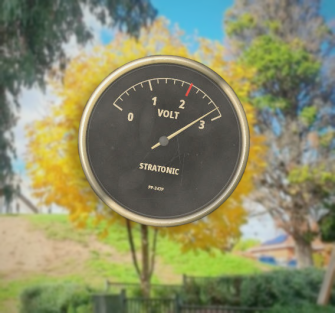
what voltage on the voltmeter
2.8 V
